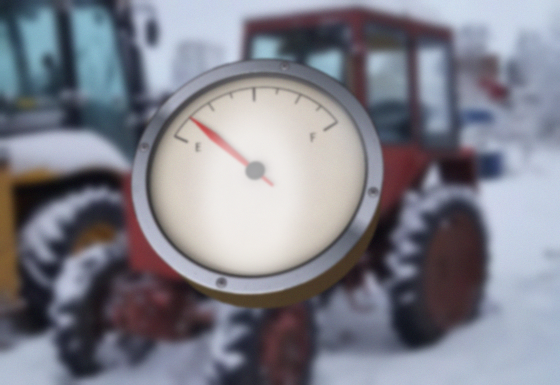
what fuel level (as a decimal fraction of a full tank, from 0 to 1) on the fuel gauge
0.125
